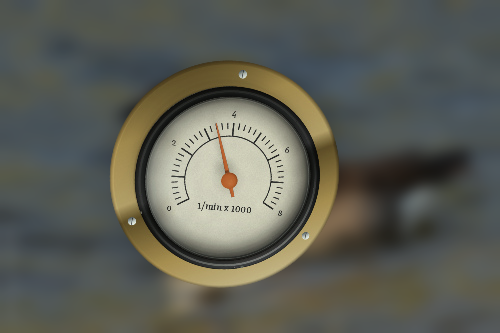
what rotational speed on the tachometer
3400 rpm
